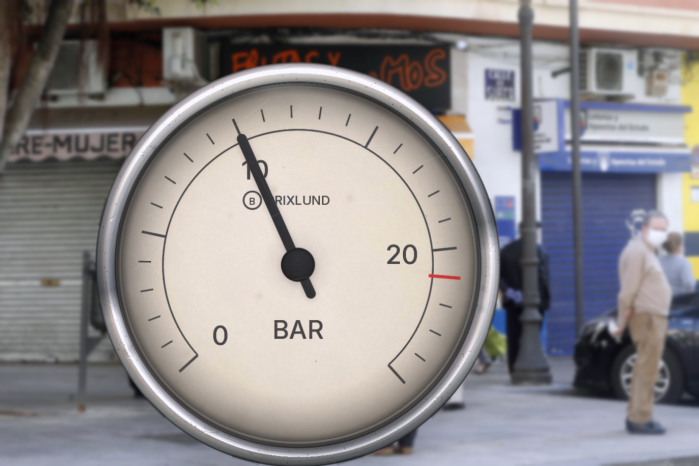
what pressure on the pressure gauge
10 bar
